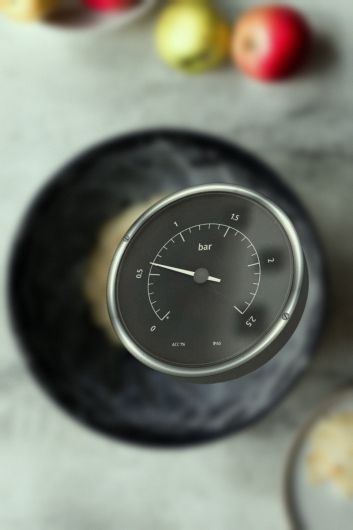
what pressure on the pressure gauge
0.6 bar
